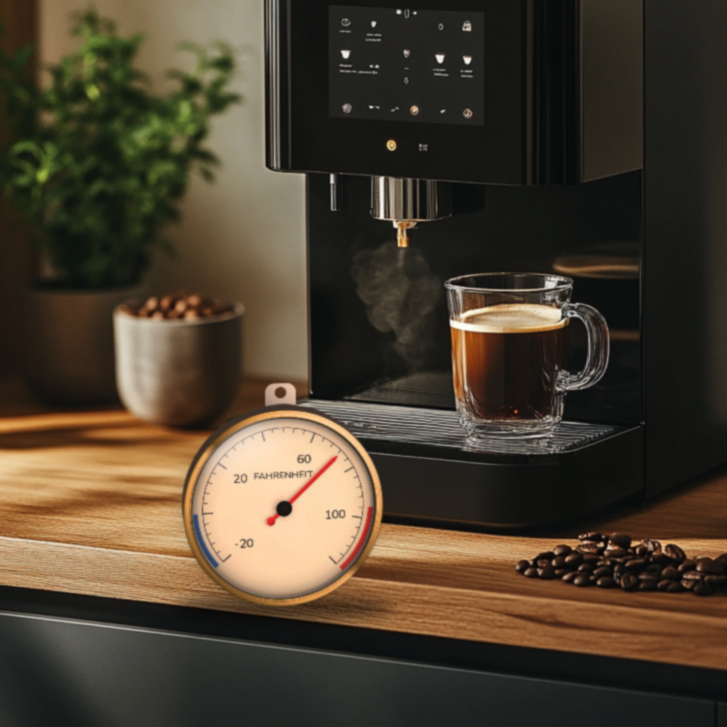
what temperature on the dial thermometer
72 °F
